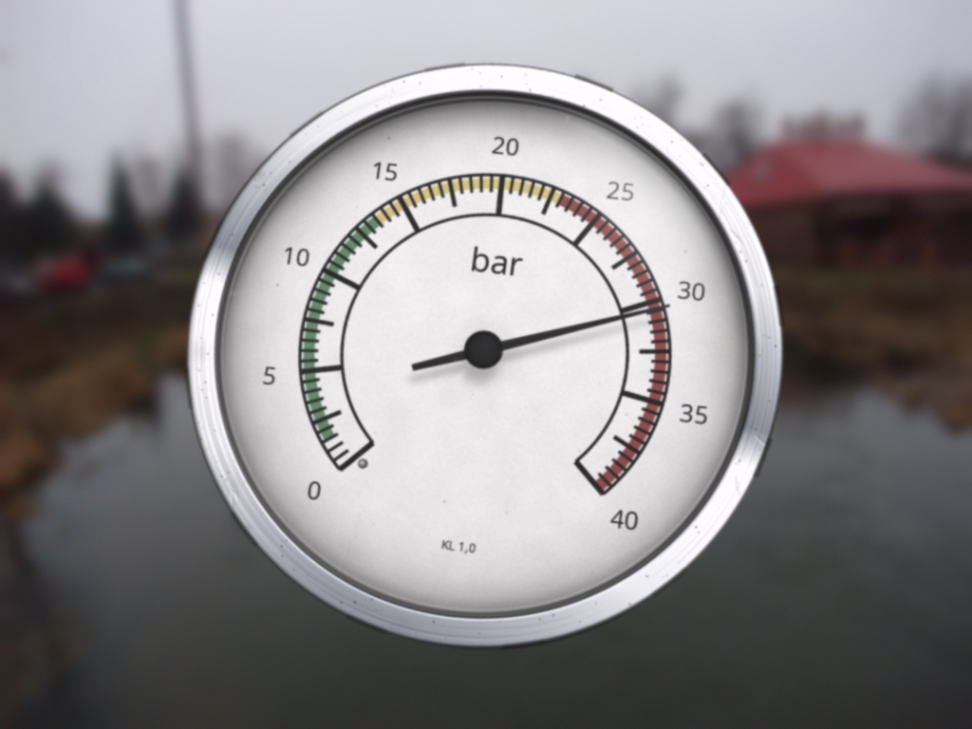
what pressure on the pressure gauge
30.5 bar
